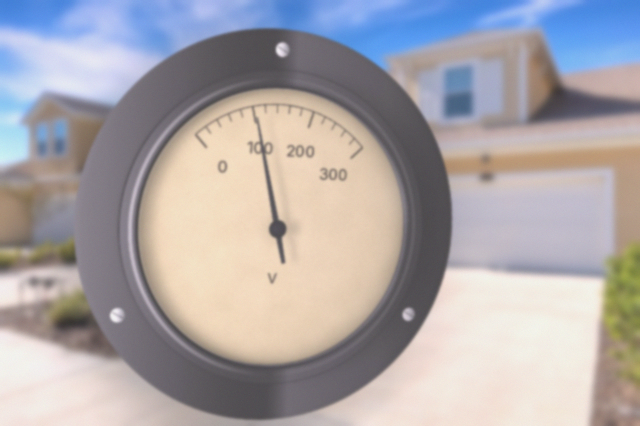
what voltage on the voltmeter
100 V
